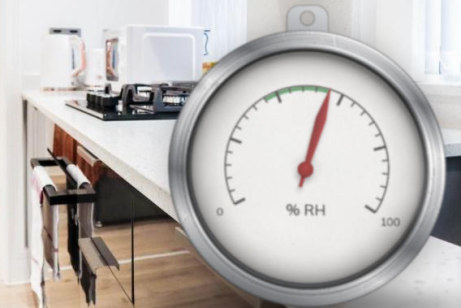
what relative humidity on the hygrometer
56 %
